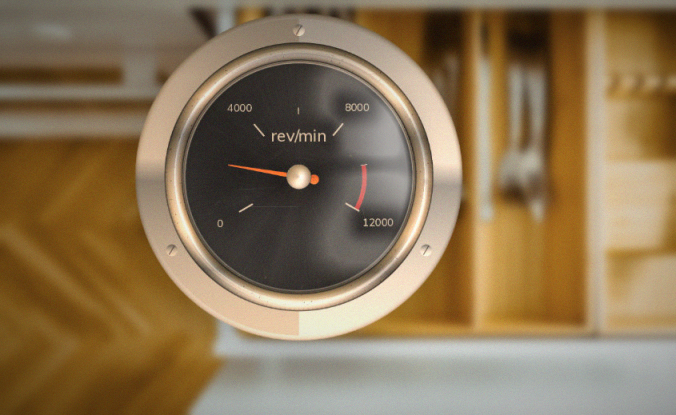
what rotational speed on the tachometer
2000 rpm
